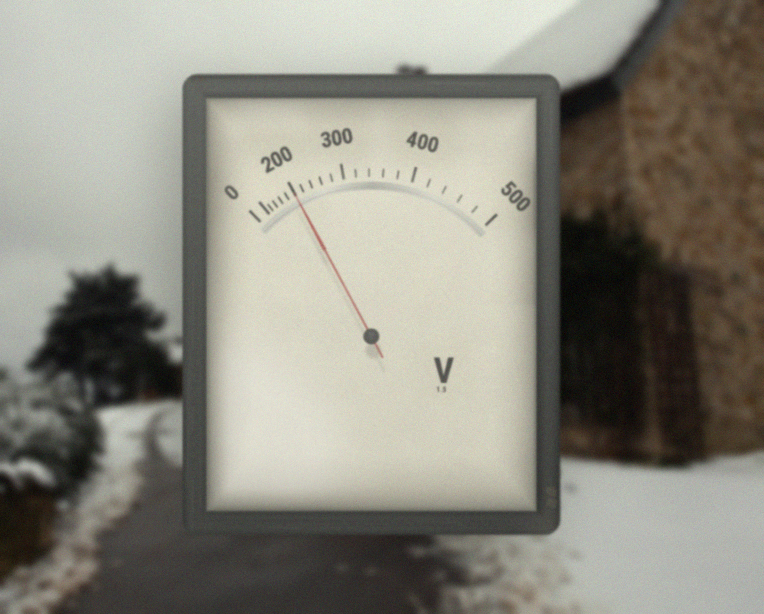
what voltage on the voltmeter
200 V
